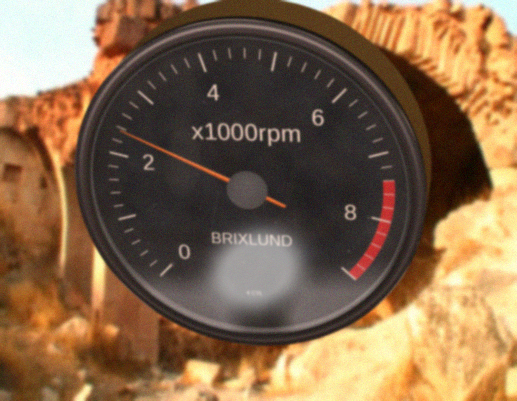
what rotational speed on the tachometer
2400 rpm
